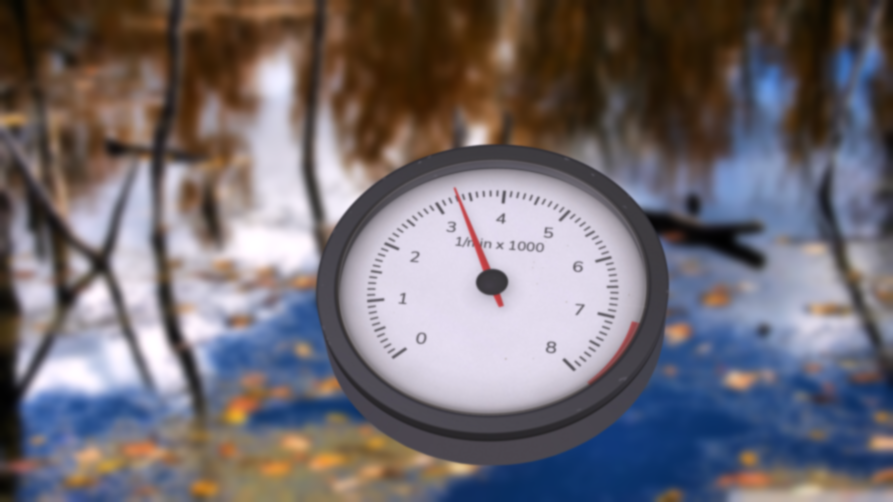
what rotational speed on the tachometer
3300 rpm
